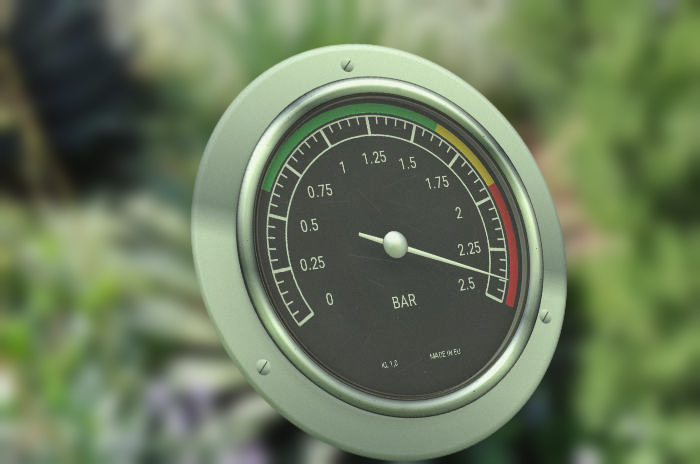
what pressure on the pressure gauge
2.4 bar
